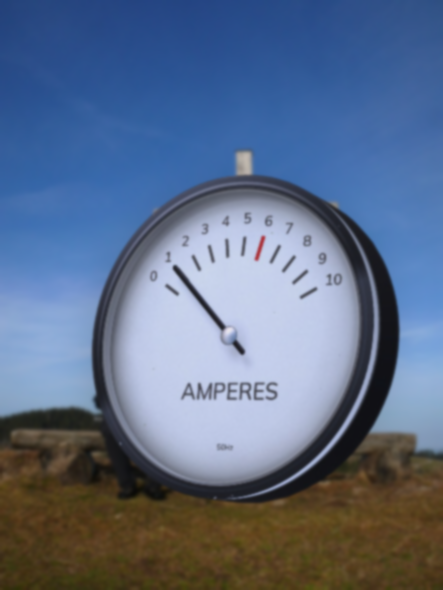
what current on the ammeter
1 A
